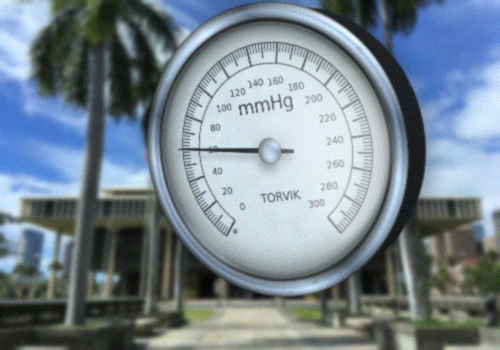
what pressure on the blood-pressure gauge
60 mmHg
